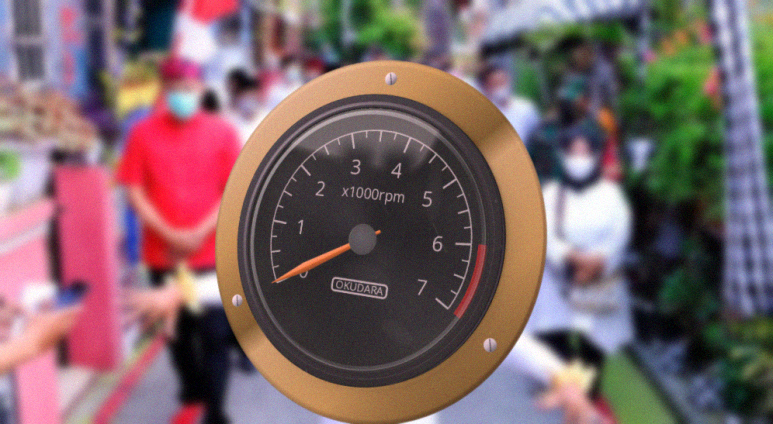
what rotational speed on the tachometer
0 rpm
